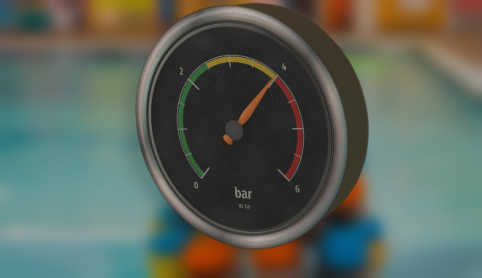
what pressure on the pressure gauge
4 bar
